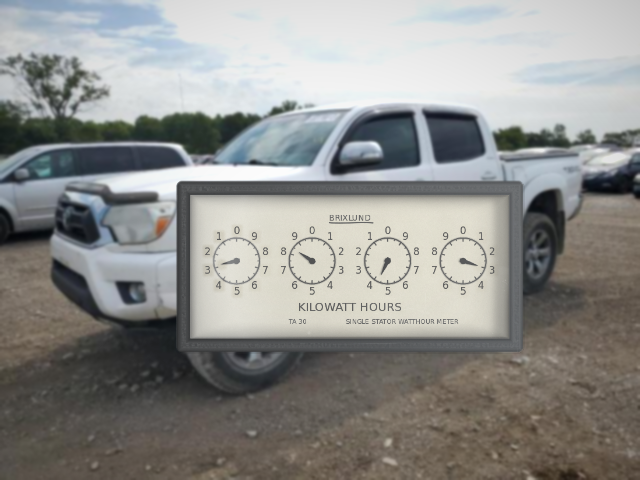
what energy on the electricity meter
2843 kWh
